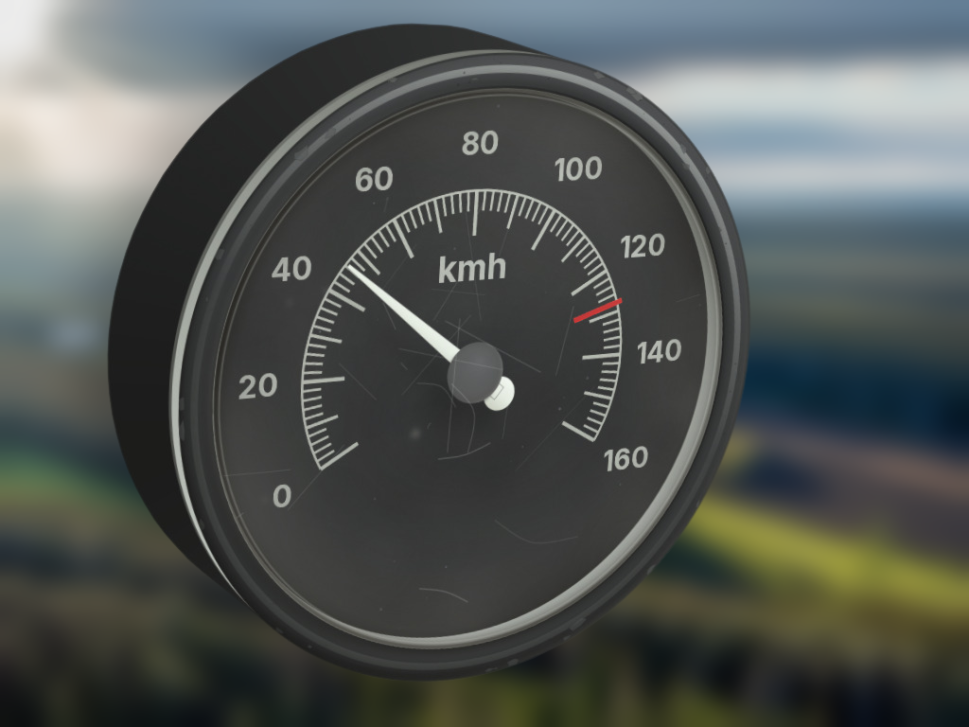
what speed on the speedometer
46 km/h
